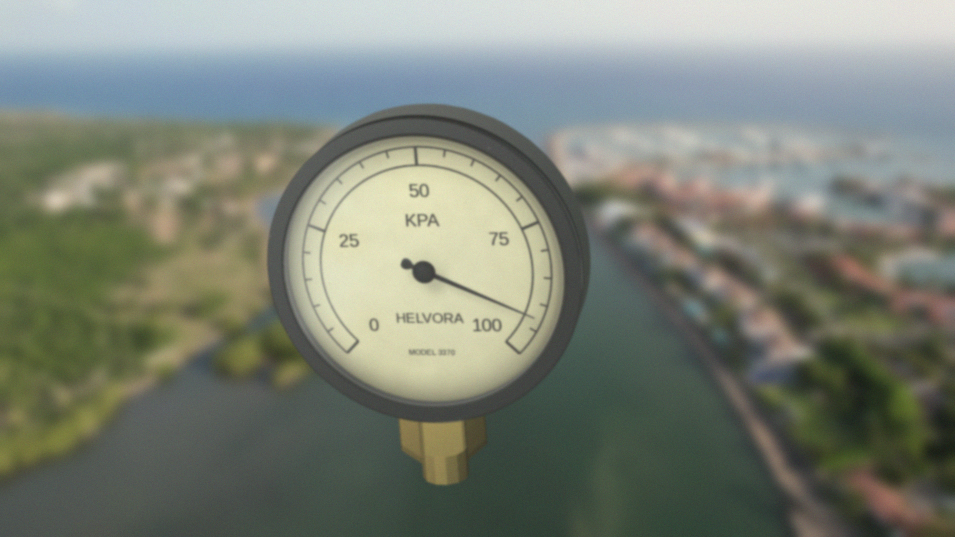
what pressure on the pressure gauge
92.5 kPa
